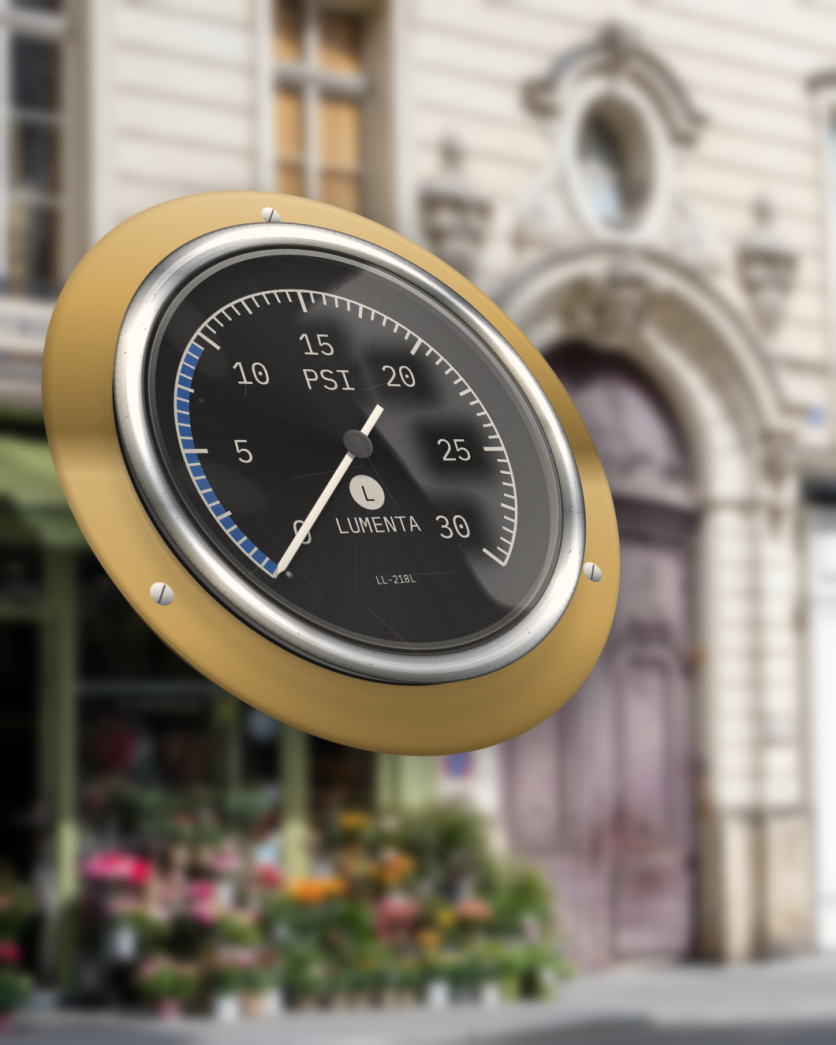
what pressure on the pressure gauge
0 psi
